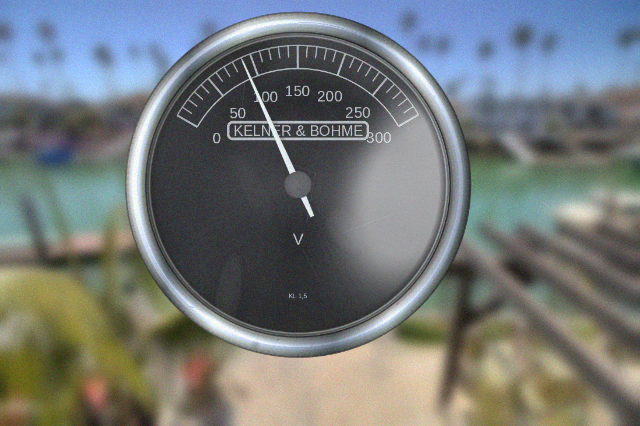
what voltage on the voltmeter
90 V
